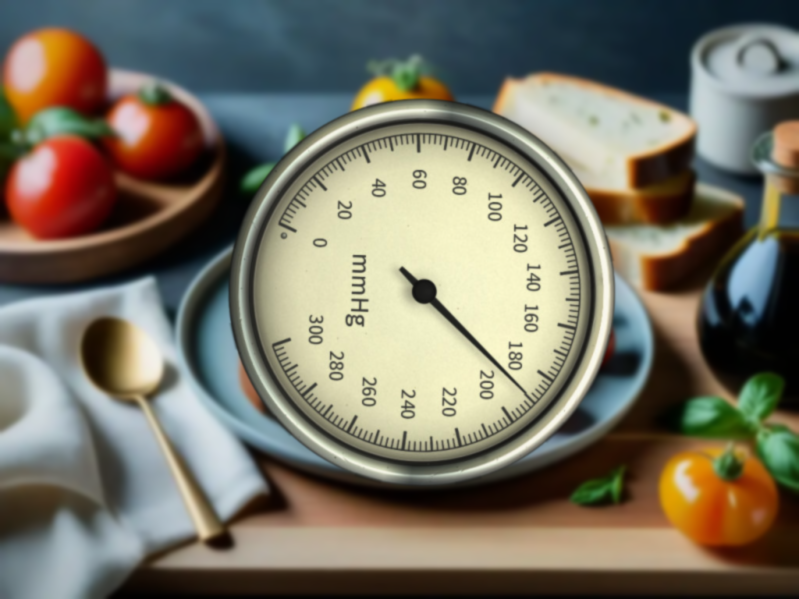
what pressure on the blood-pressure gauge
190 mmHg
